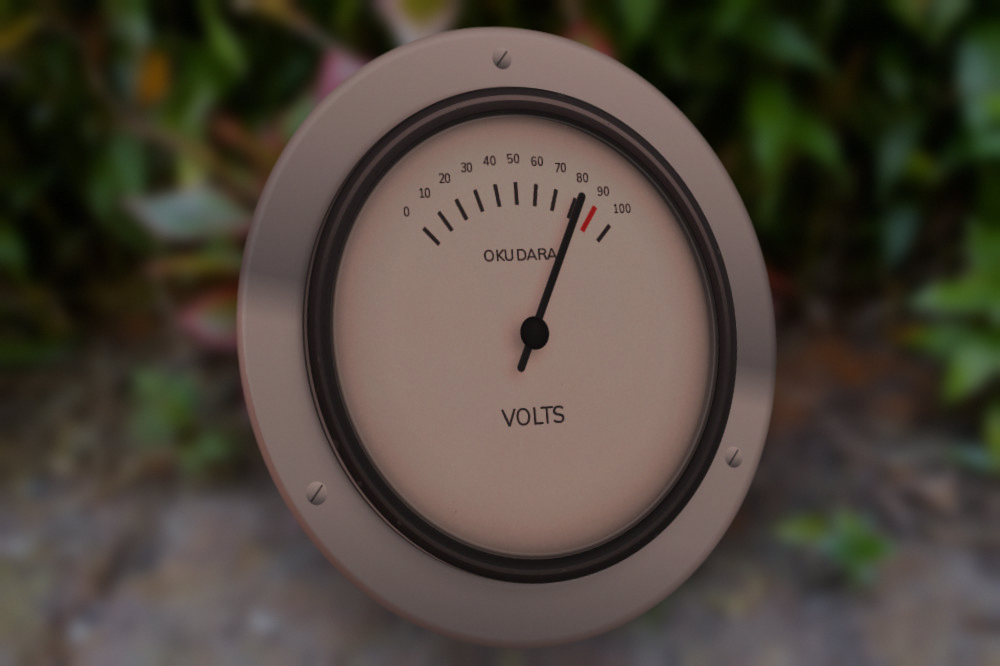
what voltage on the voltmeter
80 V
